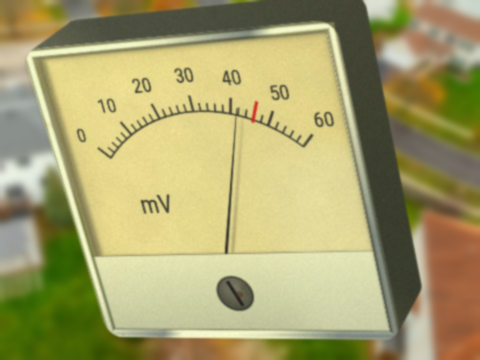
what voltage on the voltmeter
42 mV
